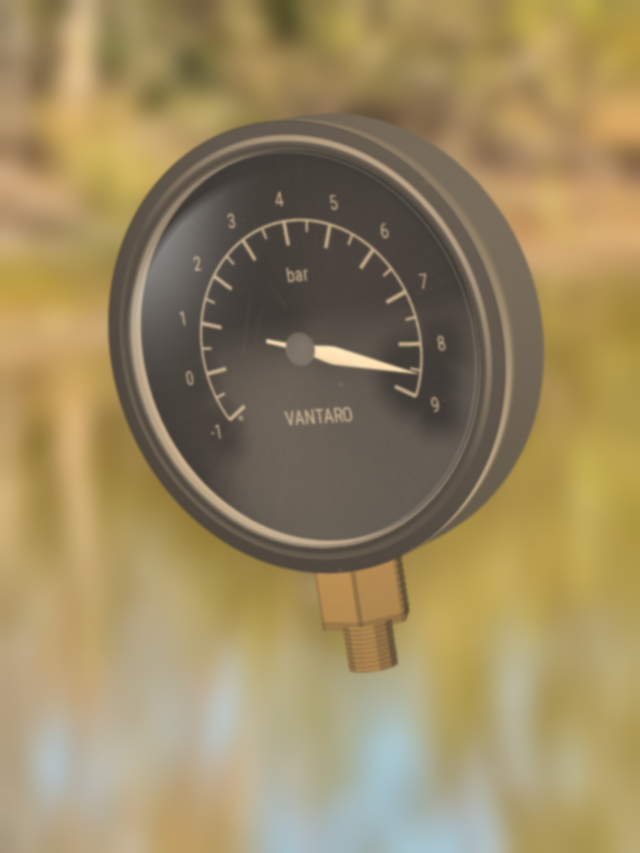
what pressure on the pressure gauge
8.5 bar
